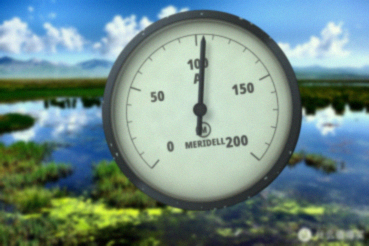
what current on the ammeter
105 A
